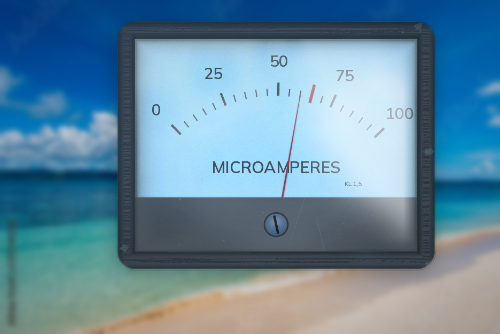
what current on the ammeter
60 µA
